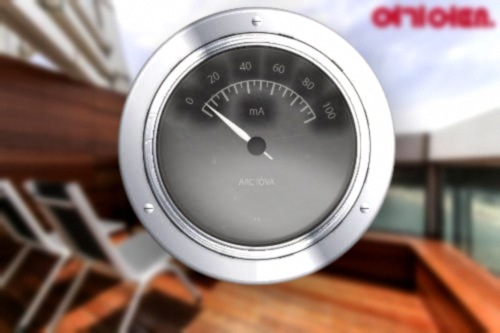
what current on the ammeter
5 mA
